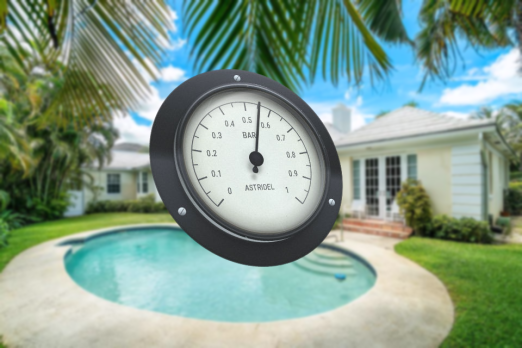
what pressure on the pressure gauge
0.55 bar
